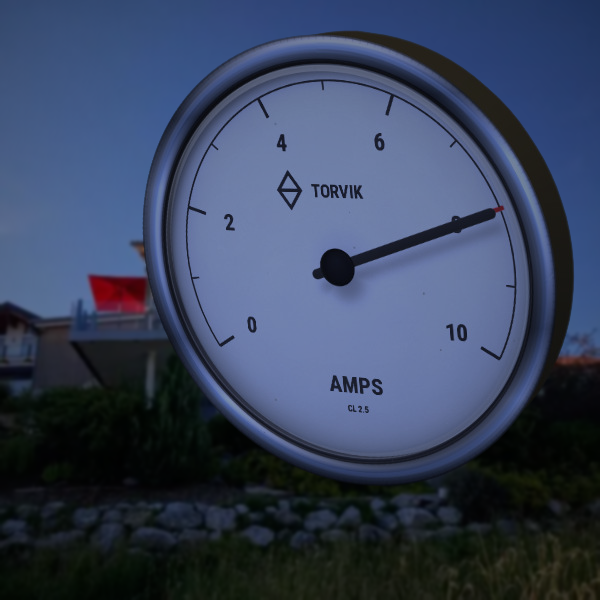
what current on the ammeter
8 A
